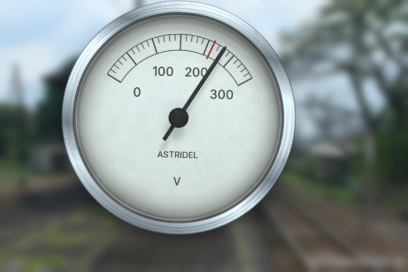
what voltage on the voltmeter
230 V
